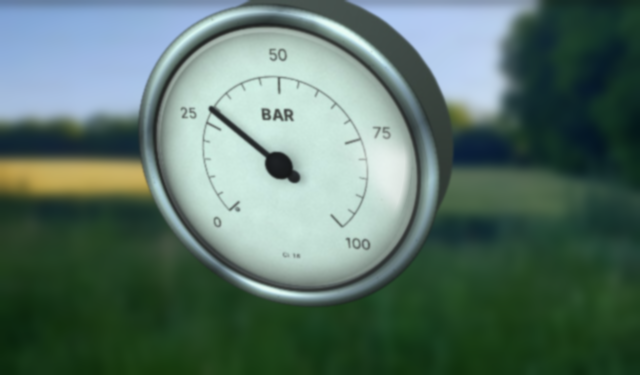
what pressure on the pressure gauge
30 bar
